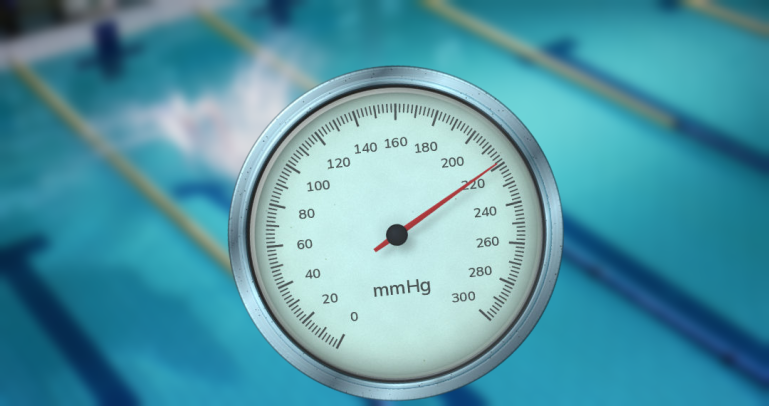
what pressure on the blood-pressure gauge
218 mmHg
